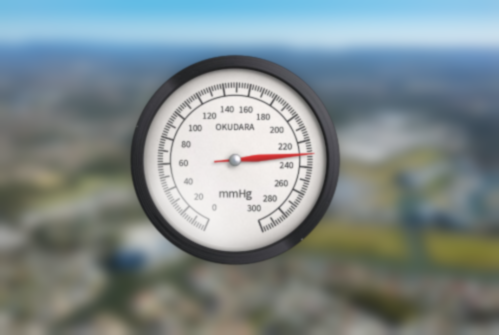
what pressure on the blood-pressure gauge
230 mmHg
